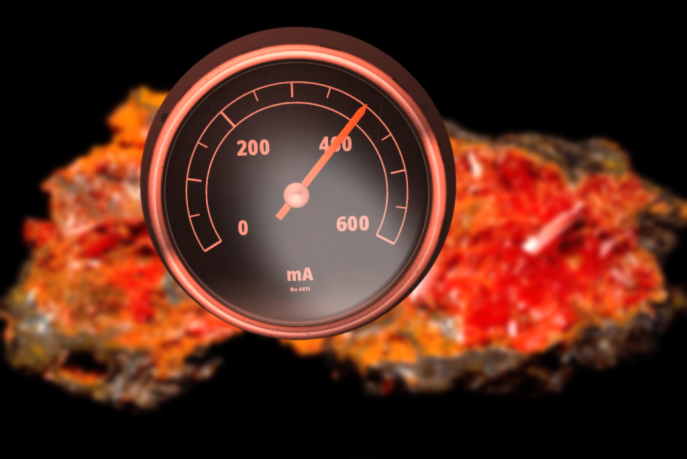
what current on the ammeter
400 mA
